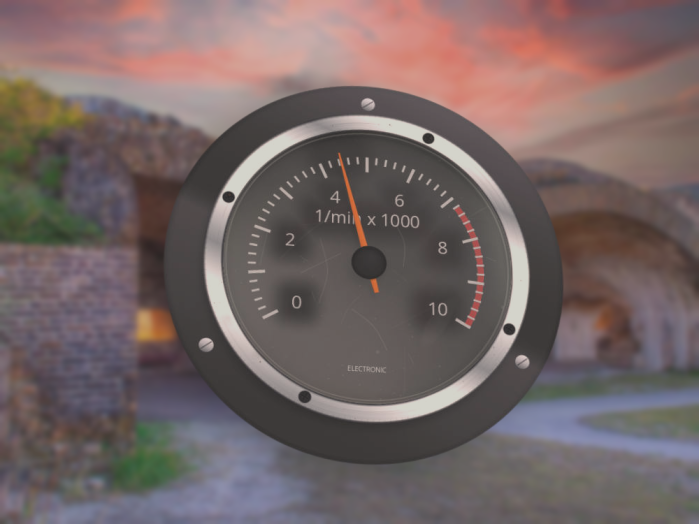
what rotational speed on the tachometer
4400 rpm
